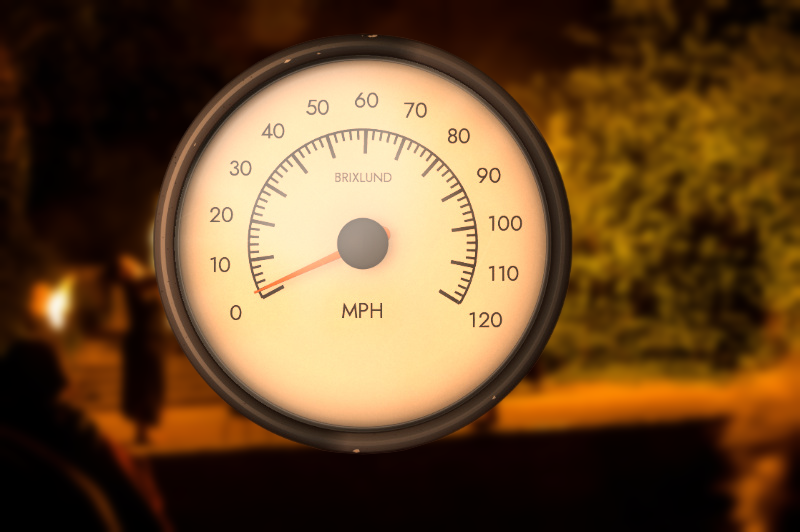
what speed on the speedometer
2 mph
